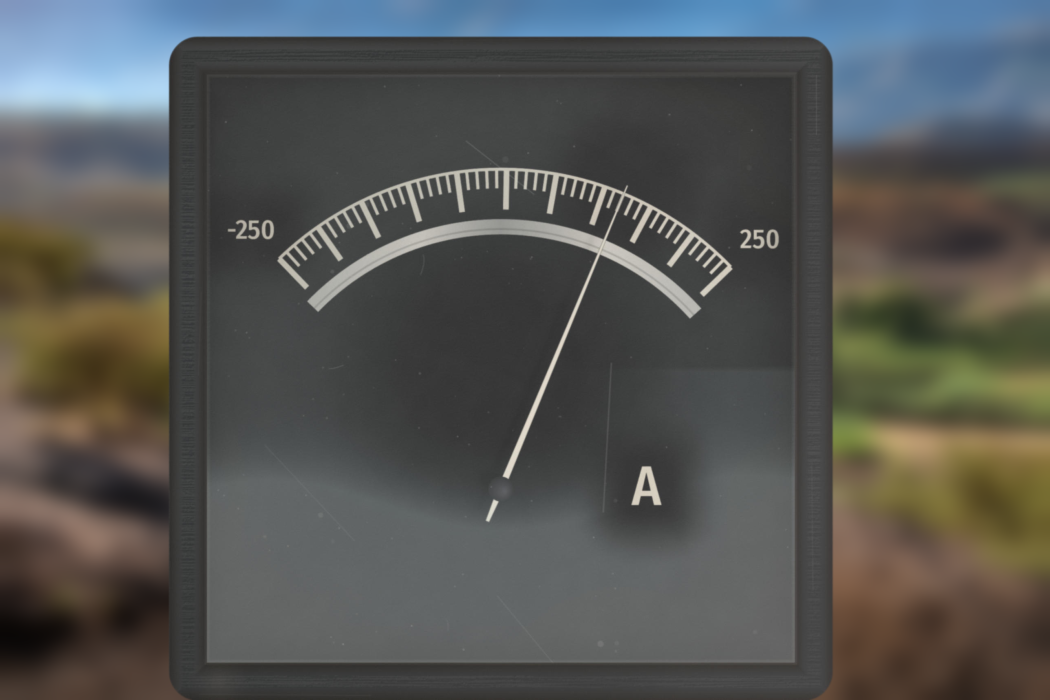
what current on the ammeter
120 A
